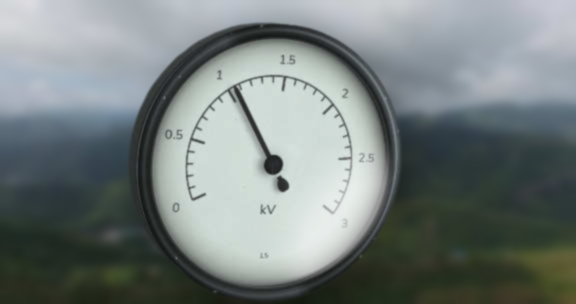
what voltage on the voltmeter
1.05 kV
